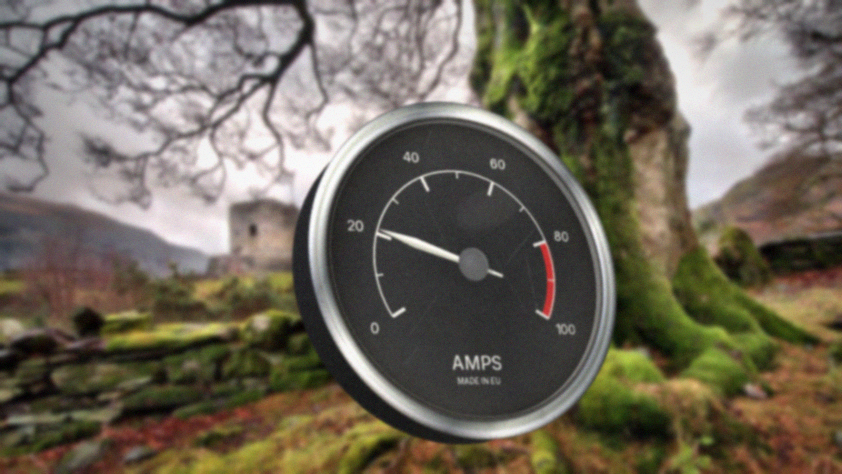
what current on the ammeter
20 A
